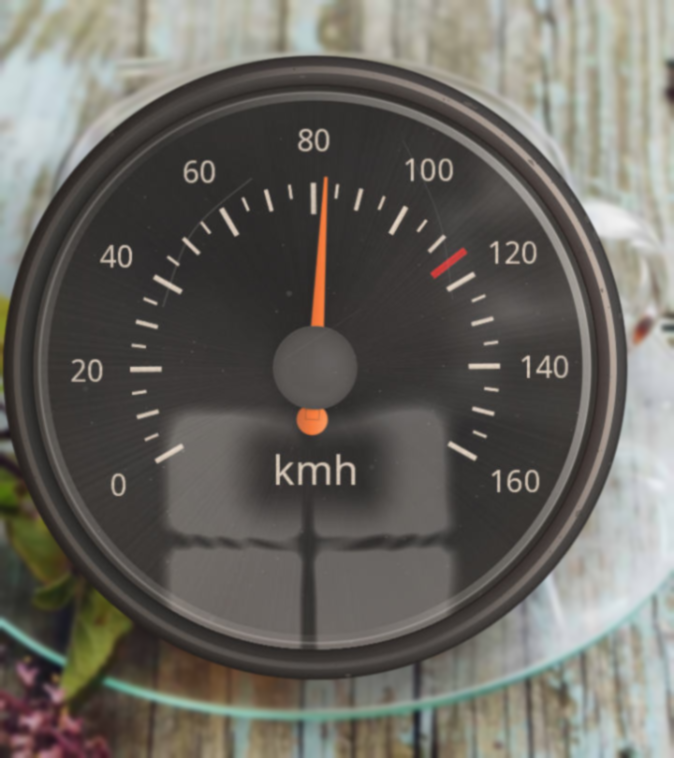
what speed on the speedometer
82.5 km/h
